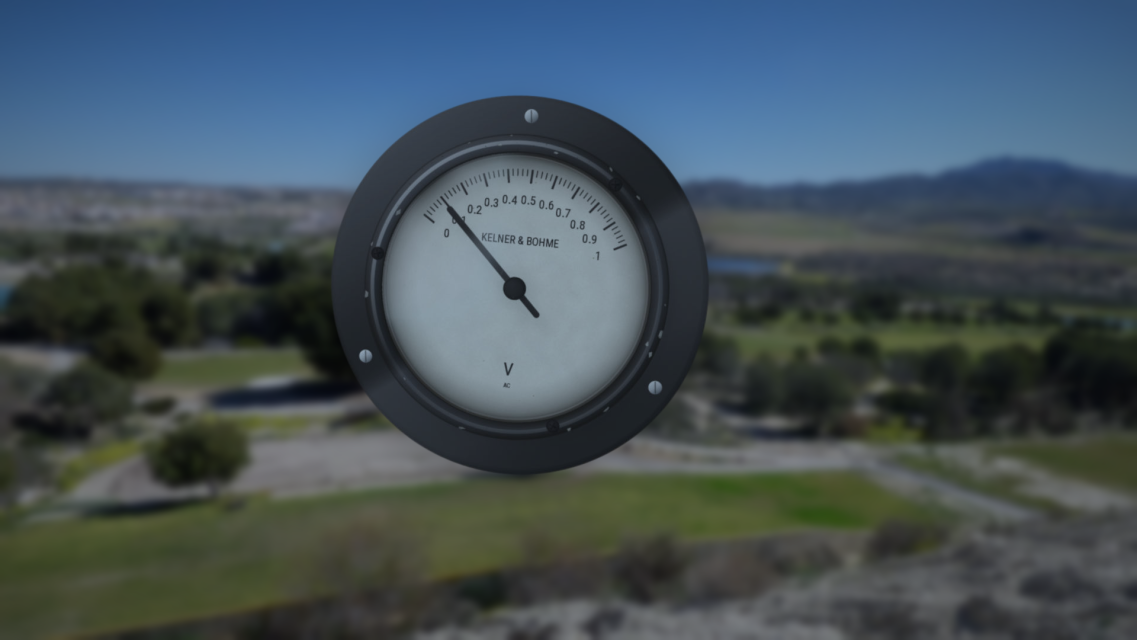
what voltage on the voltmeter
0.1 V
